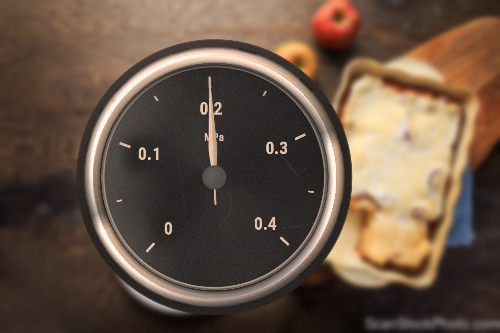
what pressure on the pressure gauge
0.2 MPa
